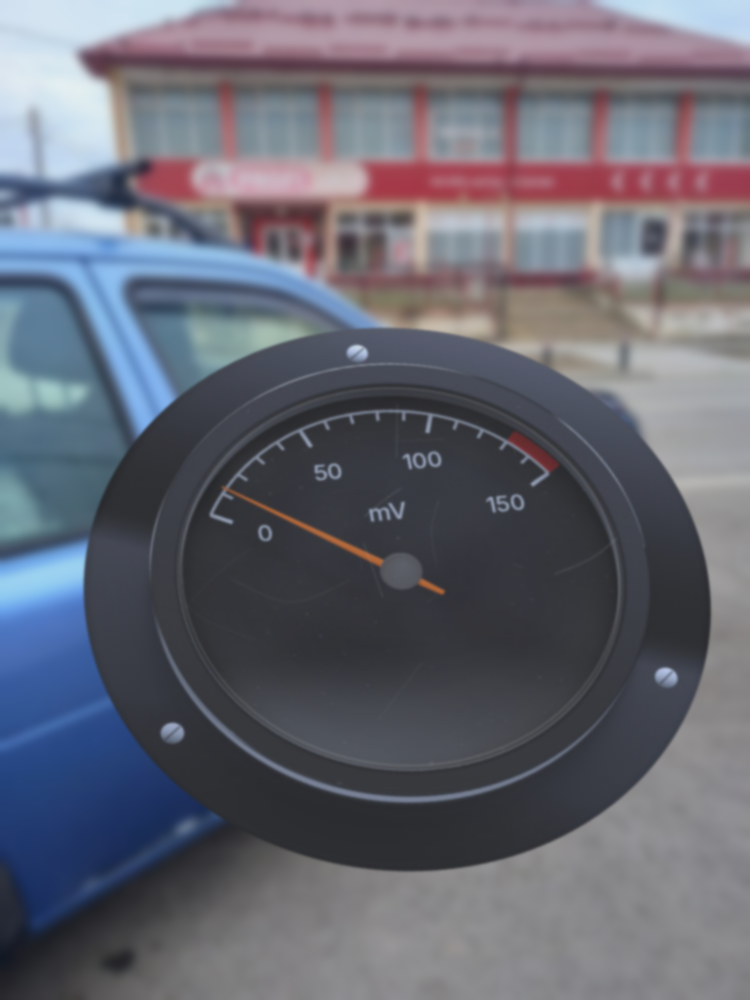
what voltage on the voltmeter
10 mV
